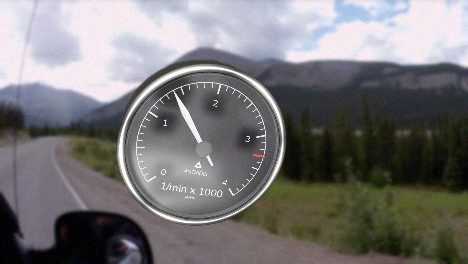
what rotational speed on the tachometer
1400 rpm
